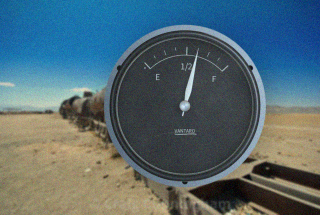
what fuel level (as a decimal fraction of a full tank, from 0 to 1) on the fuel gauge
0.625
